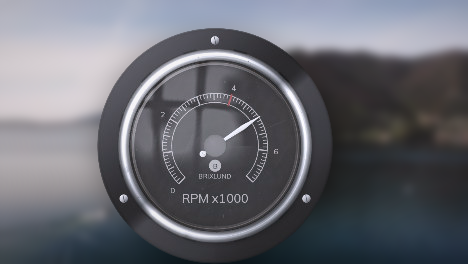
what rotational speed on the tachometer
5000 rpm
